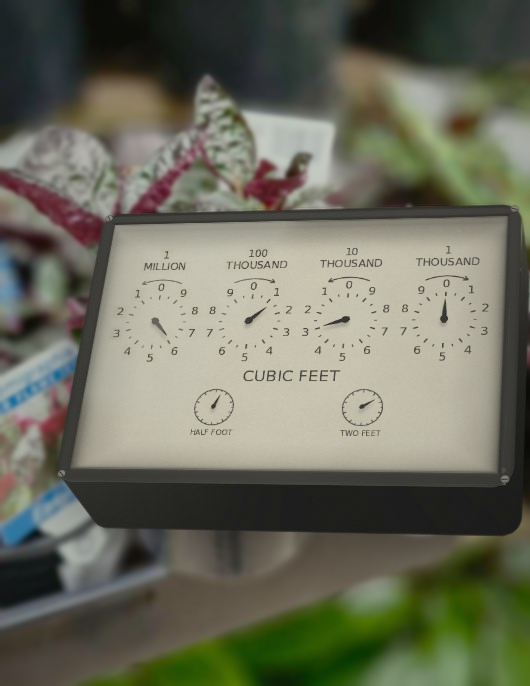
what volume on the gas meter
613000 ft³
